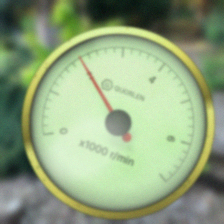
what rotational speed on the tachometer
2000 rpm
